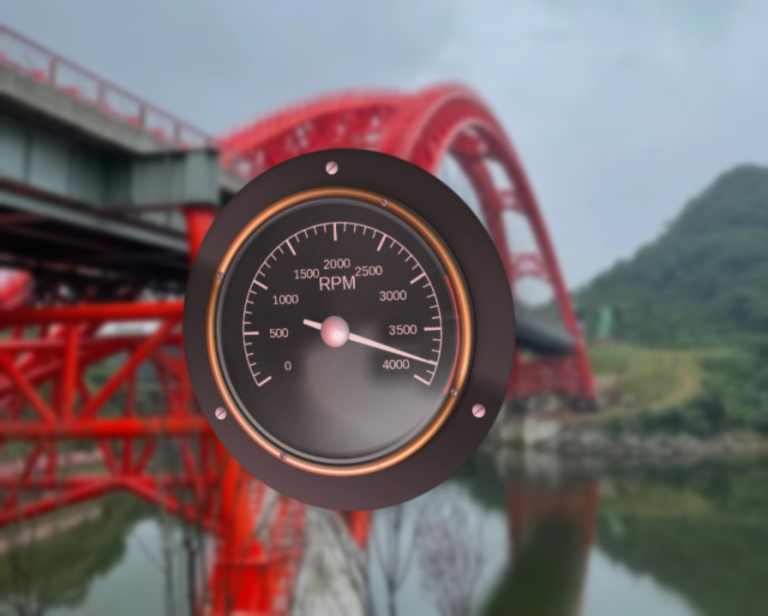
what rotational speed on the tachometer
3800 rpm
